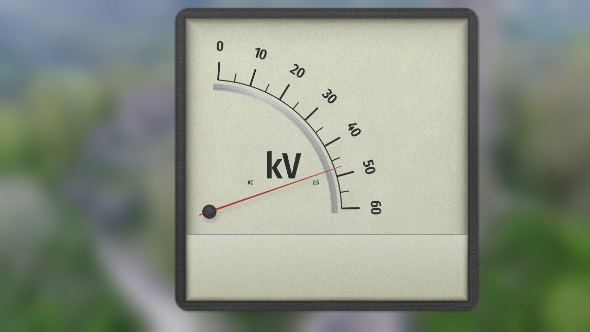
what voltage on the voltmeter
47.5 kV
